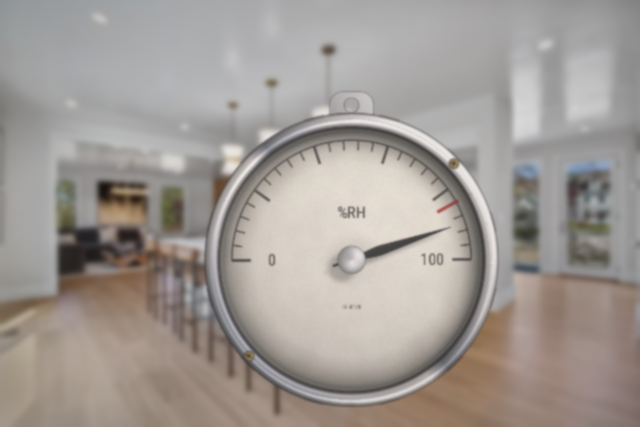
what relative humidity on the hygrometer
90 %
